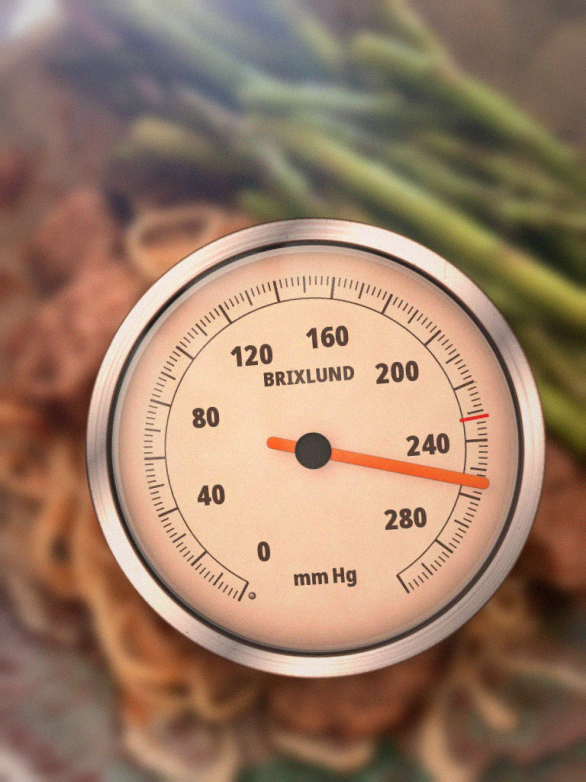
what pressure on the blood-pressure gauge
254 mmHg
